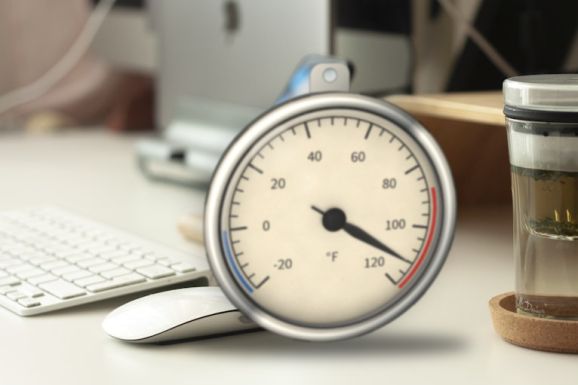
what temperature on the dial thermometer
112 °F
